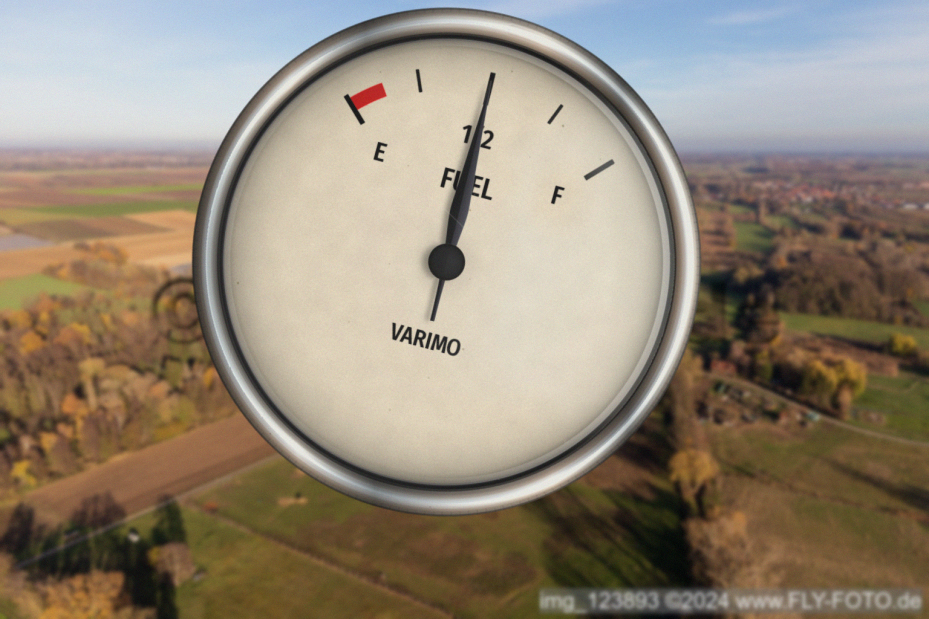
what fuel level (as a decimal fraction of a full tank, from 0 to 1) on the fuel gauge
0.5
